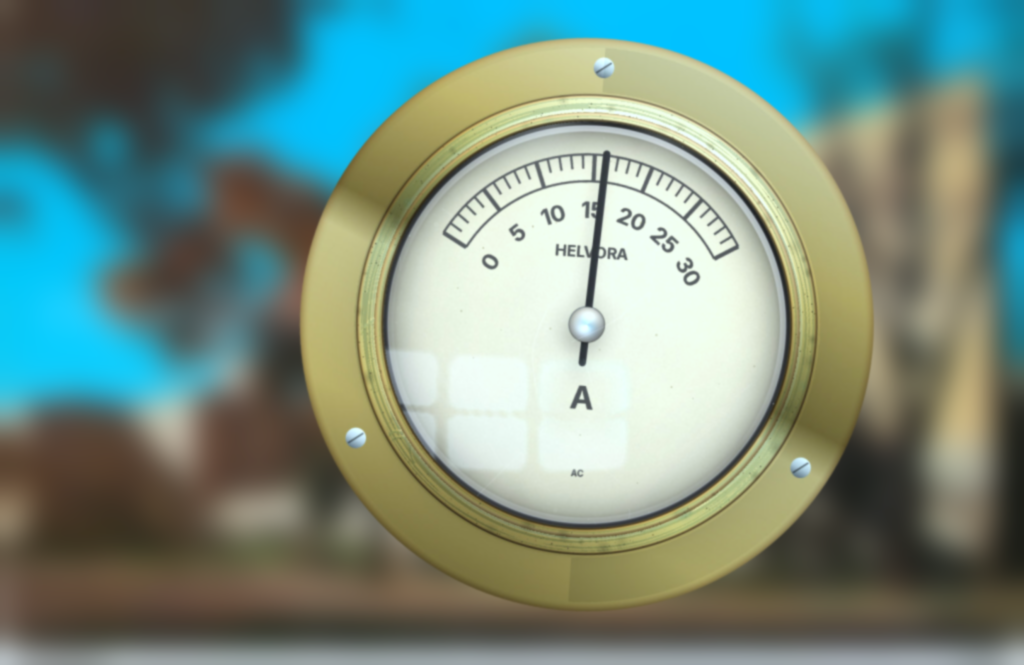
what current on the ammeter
16 A
